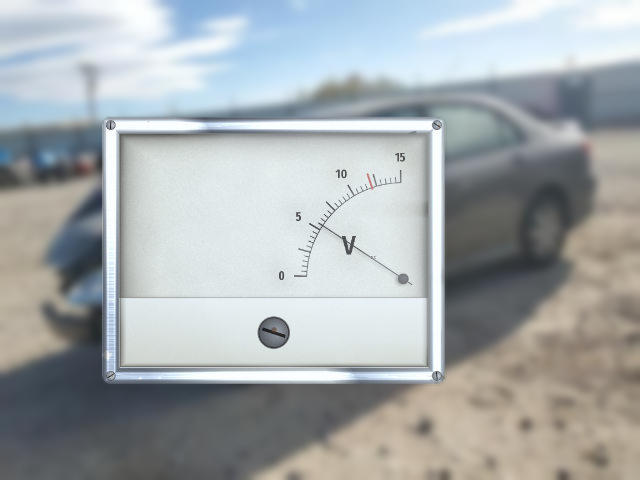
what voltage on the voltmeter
5.5 V
